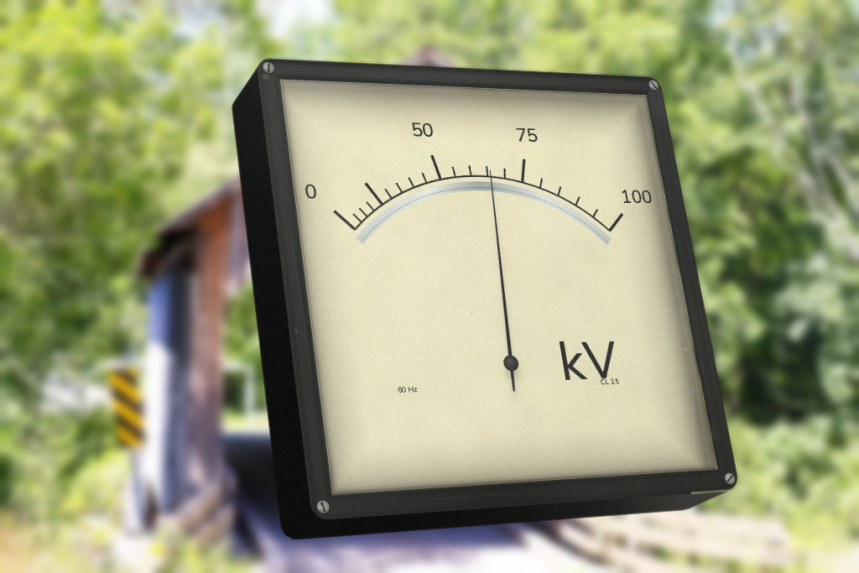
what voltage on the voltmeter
65 kV
